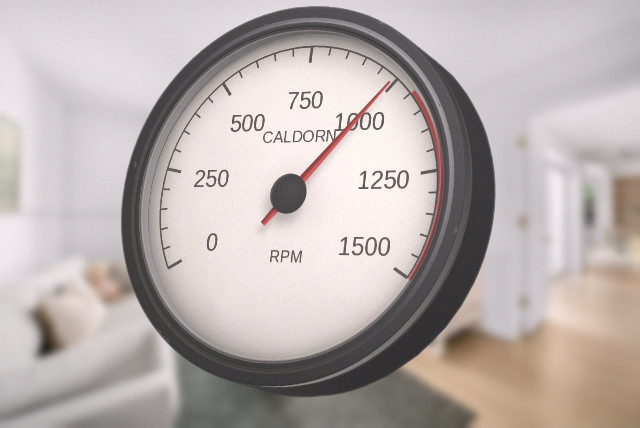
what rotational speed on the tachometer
1000 rpm
